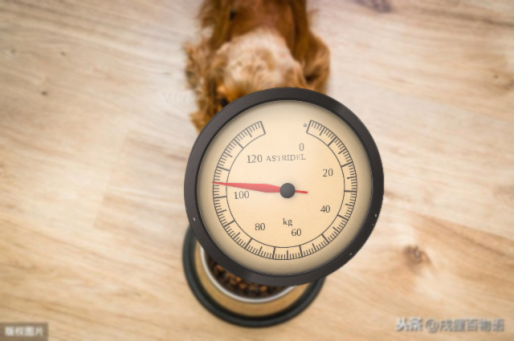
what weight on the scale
105 kg
